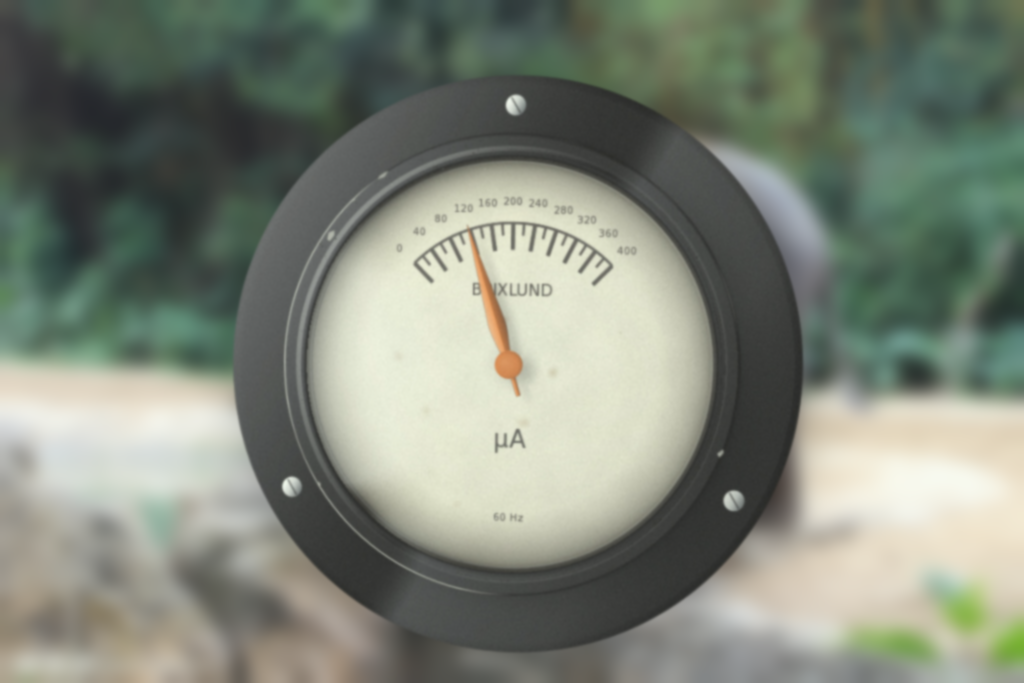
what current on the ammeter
120 µA
